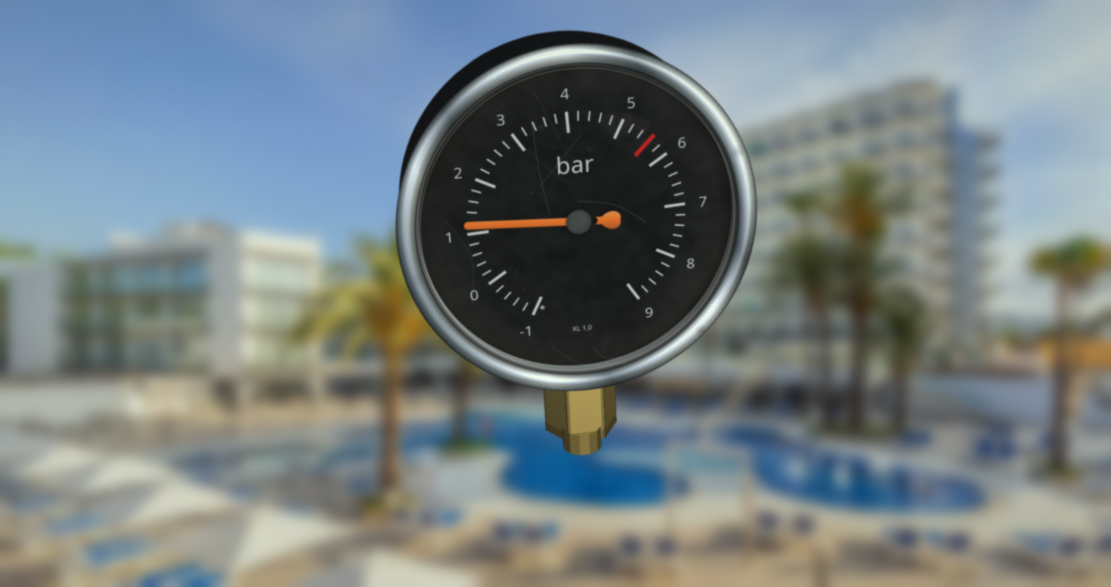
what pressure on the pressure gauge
1.2 bar
